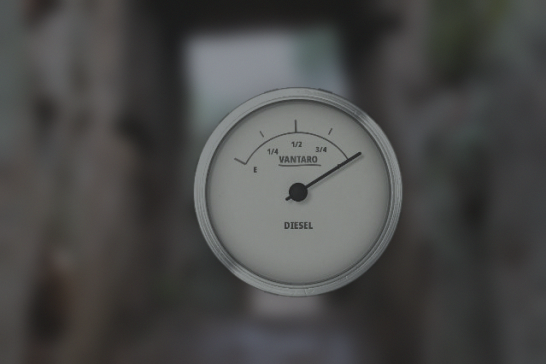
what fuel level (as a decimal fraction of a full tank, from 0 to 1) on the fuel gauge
1
